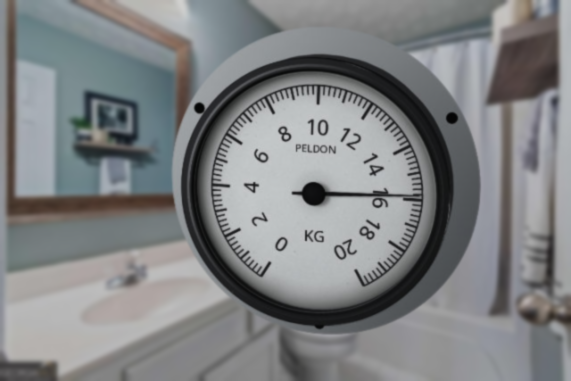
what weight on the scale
15.8 kg
